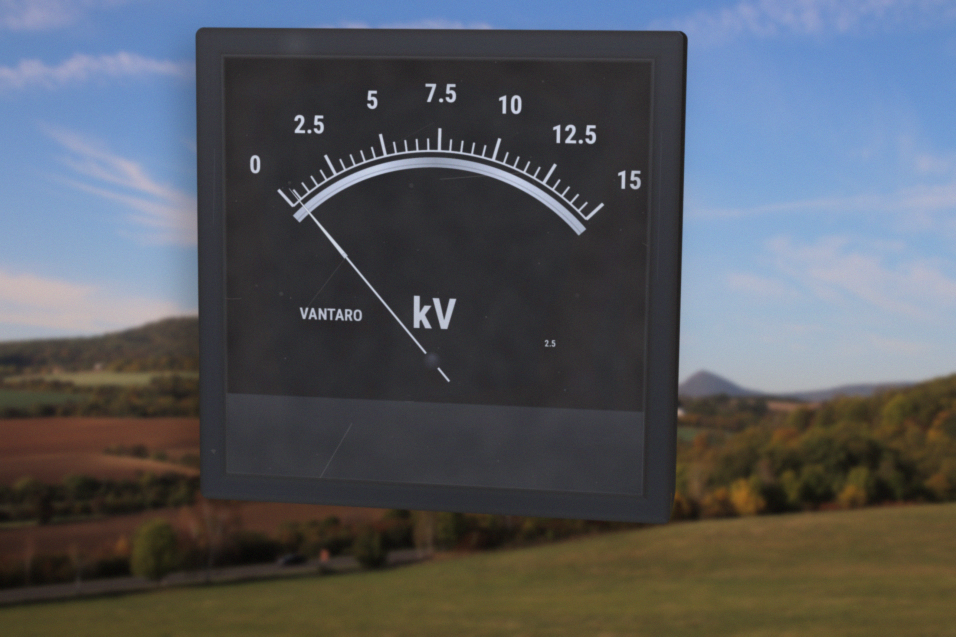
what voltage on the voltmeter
0.5 kV
